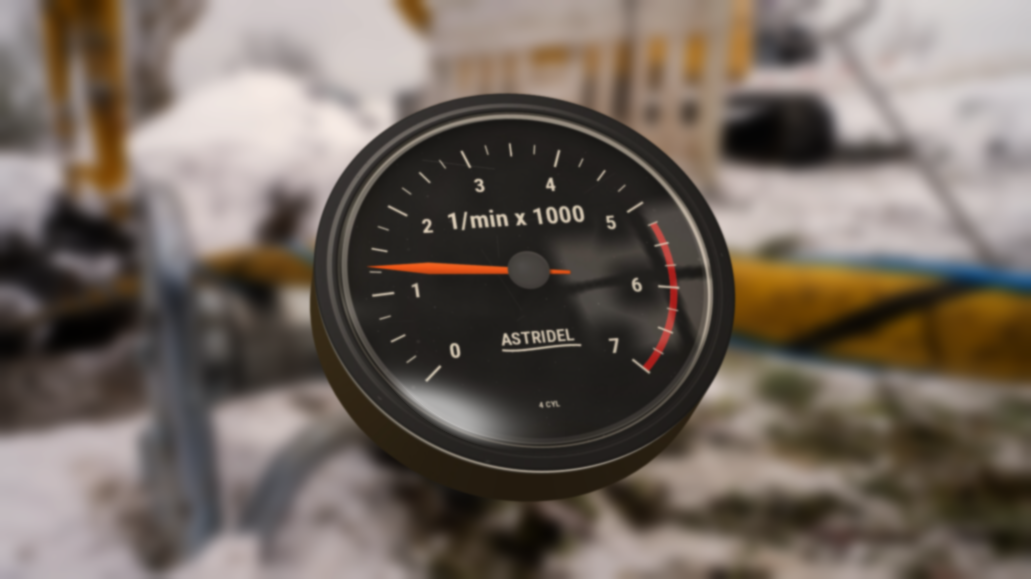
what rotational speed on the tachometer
1250 rpm
